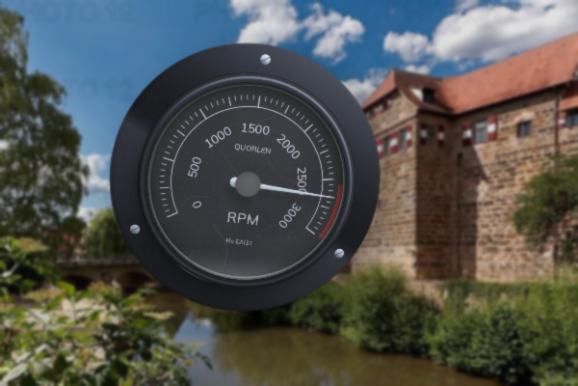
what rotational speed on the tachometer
2650 rpm
